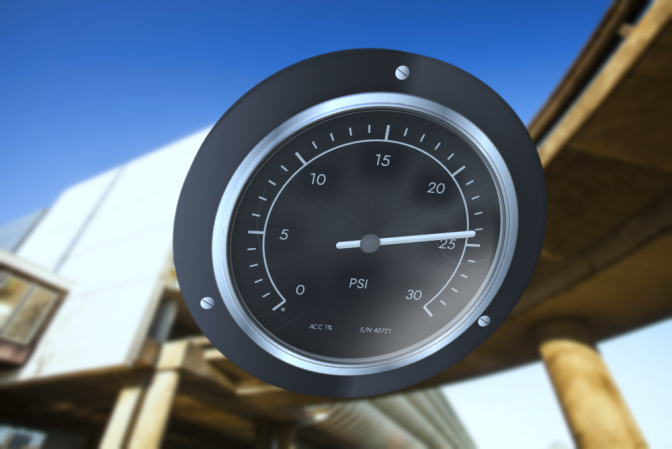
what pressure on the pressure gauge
24 psi
